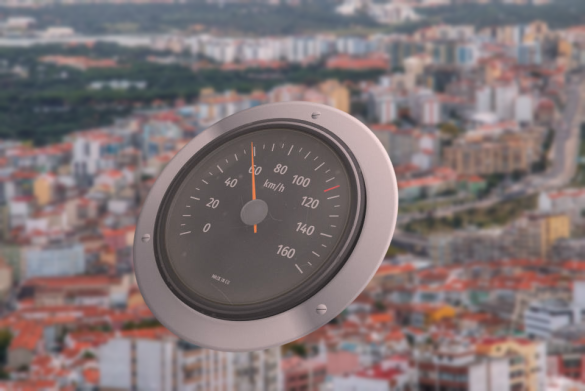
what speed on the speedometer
60 km/h
